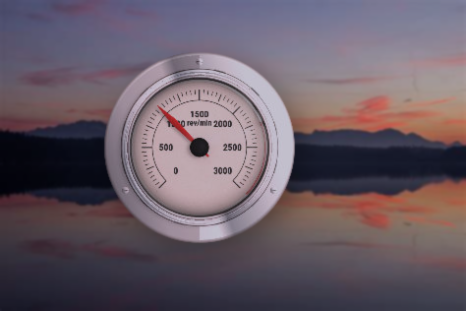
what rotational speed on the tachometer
1000 rpm
